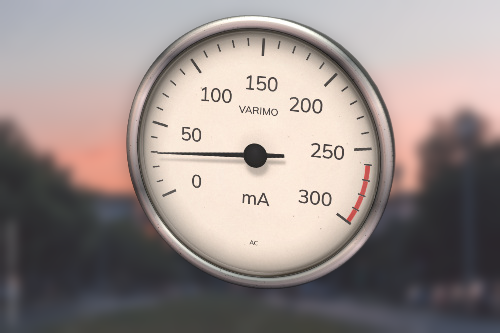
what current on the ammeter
30 mA
